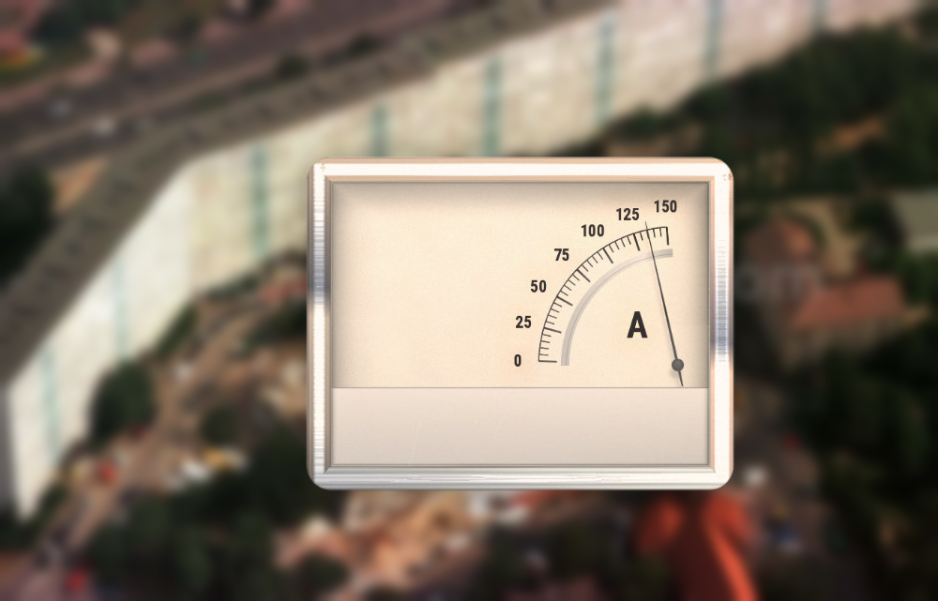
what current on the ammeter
135 A
